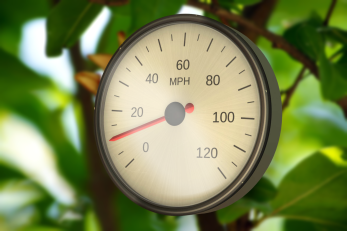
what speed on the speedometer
10 mph
